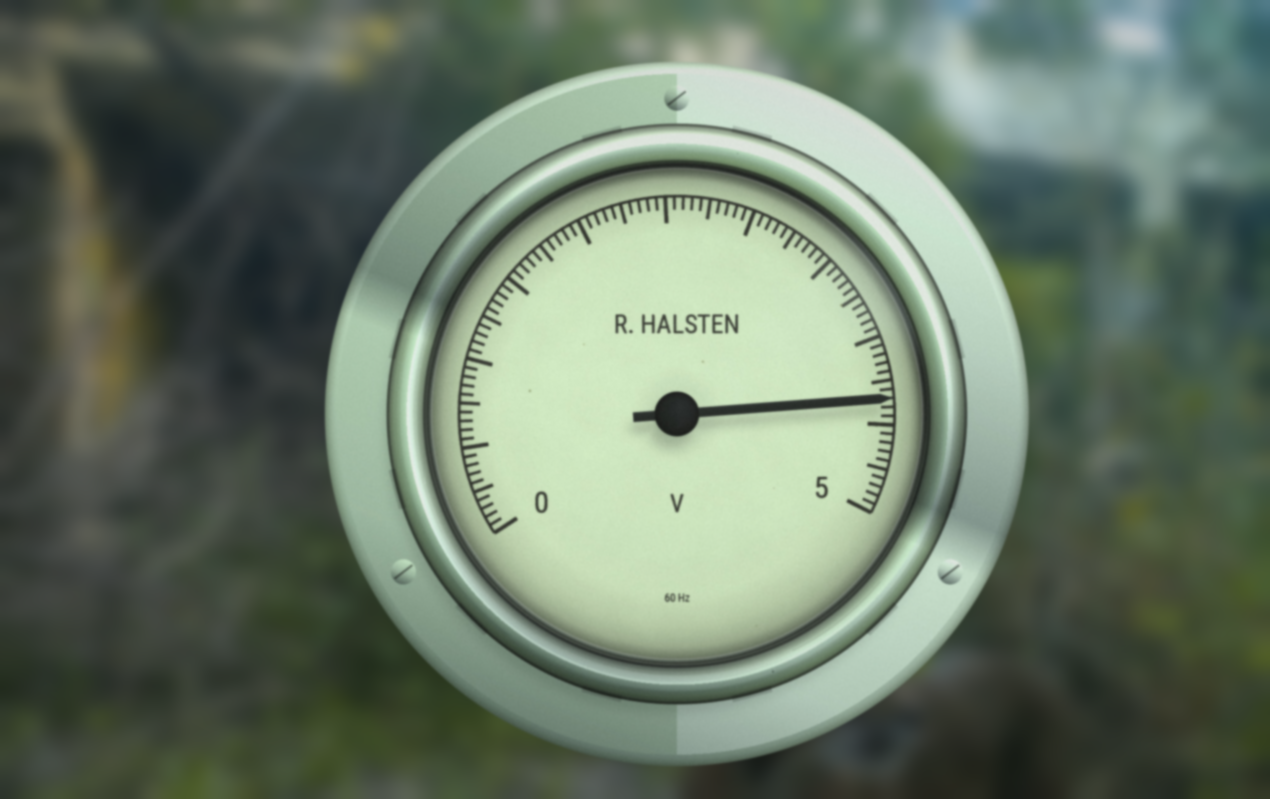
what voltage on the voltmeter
4.35 V
